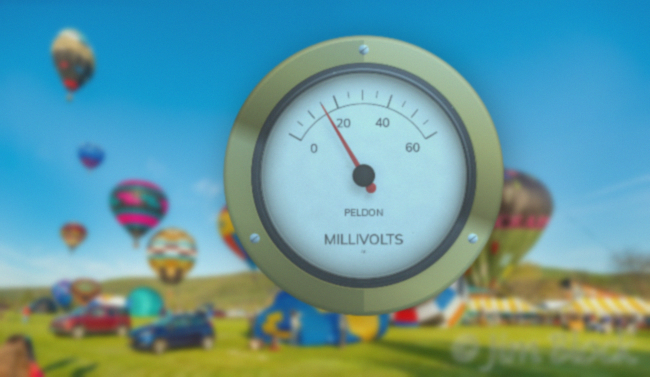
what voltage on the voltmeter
15 mV
